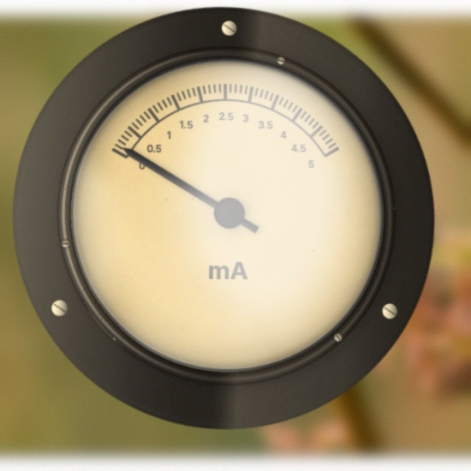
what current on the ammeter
0.1 mA
